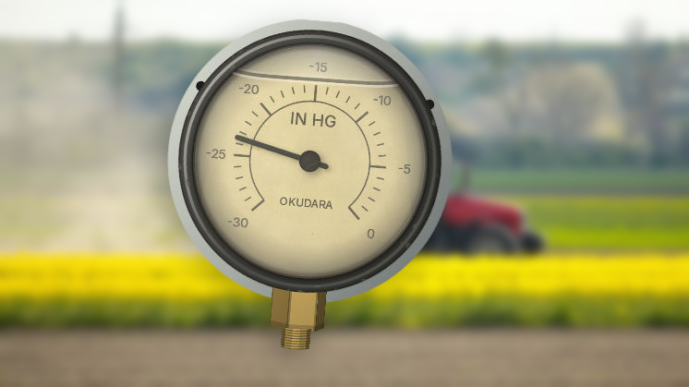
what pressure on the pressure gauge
-23.5 inHg
